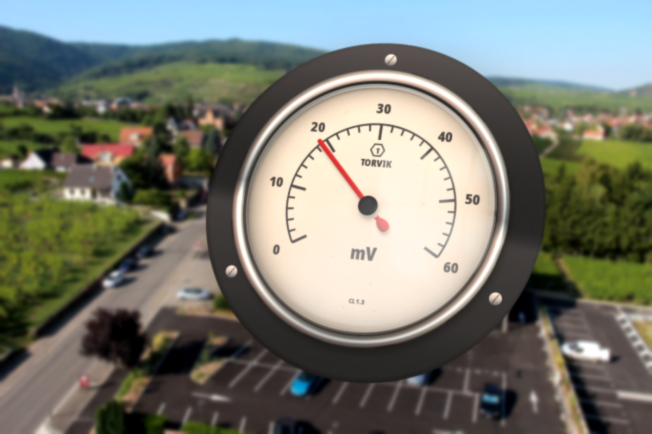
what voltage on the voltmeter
19 mV
